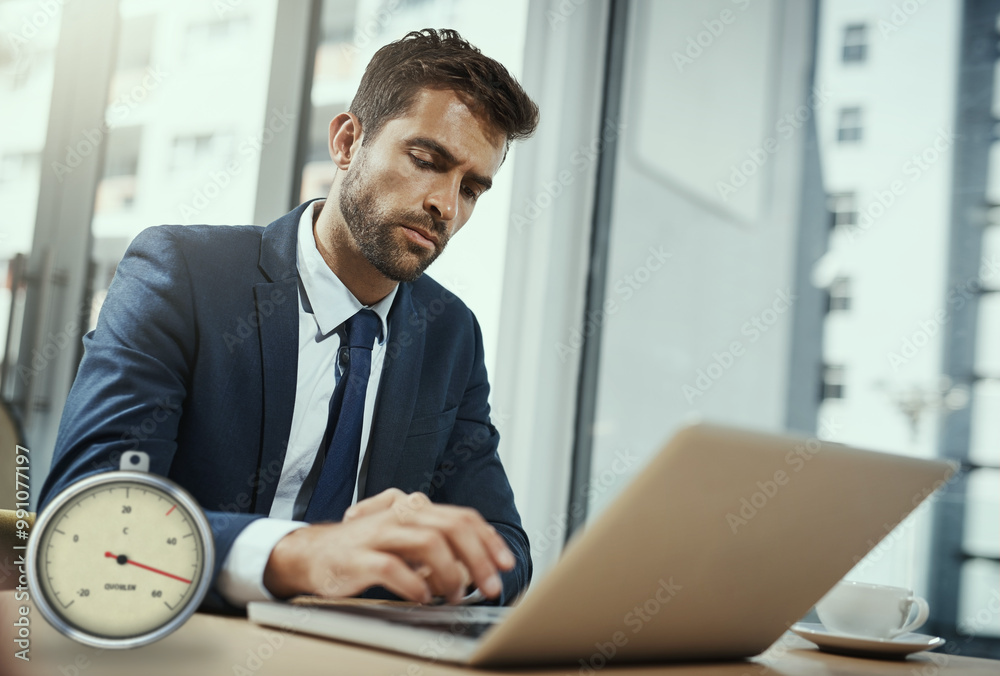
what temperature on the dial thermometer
52 °C
